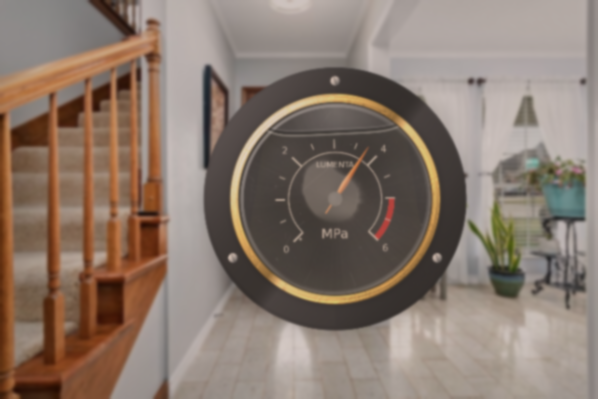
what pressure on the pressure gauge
3.75 MPa
